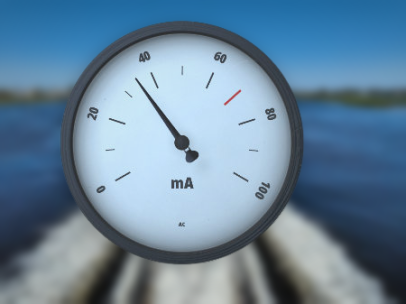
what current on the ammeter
35 mA
